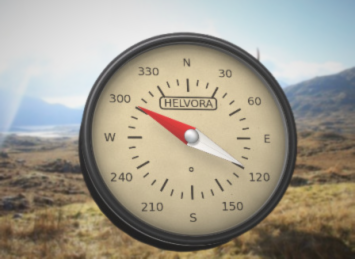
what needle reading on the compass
300 °
